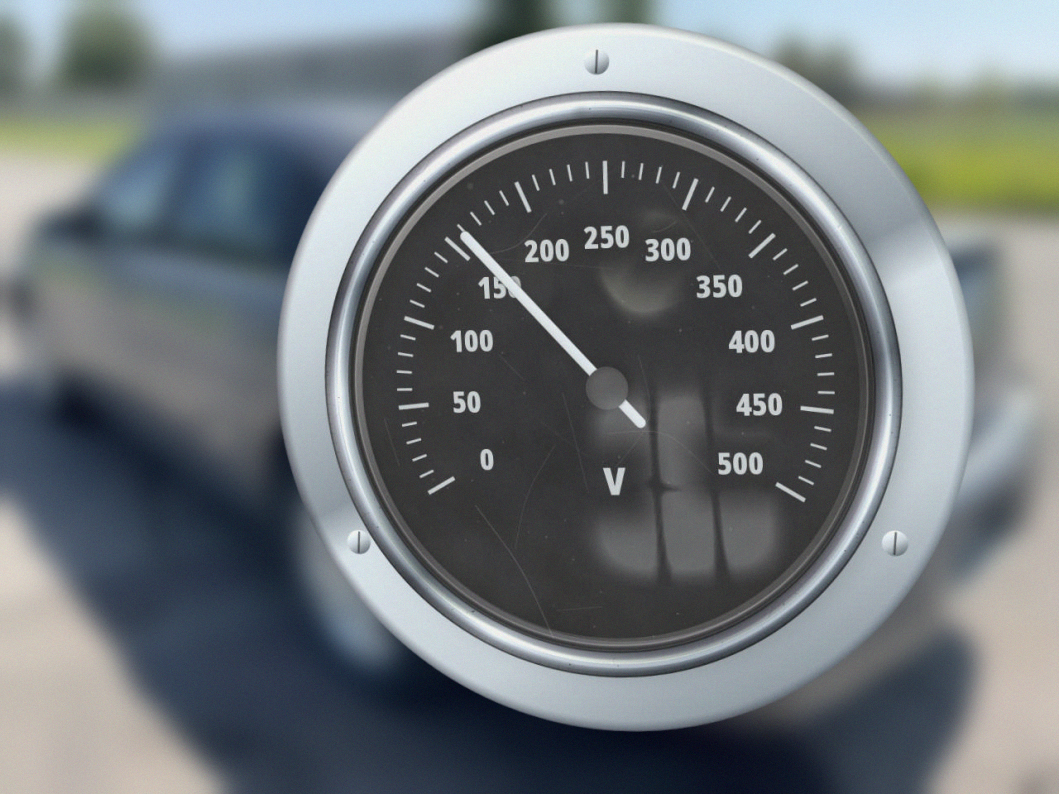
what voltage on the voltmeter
160 V
